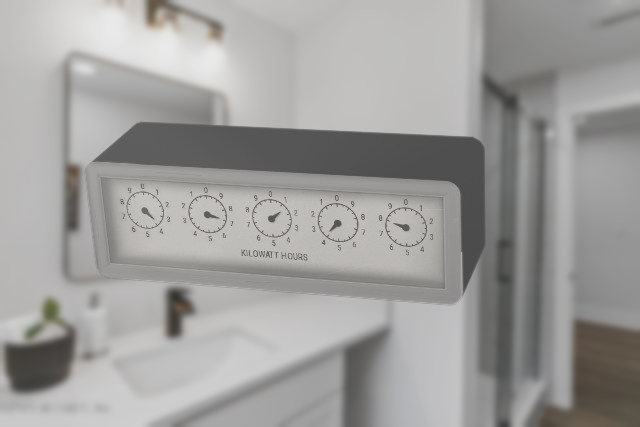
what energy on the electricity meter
37138 kWh
